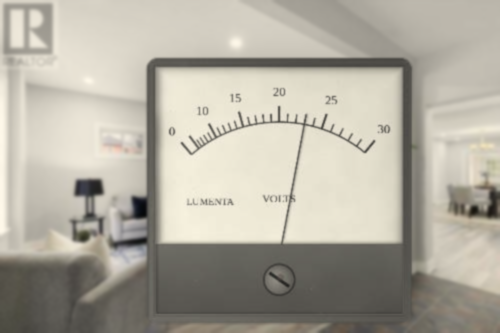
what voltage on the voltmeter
23 V
